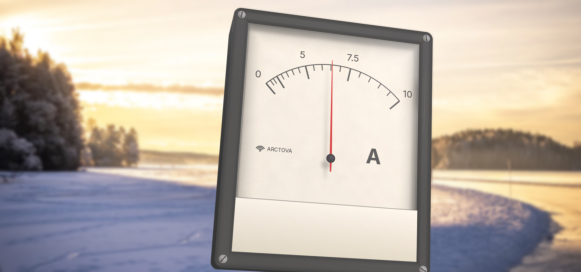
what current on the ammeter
6.5 A
